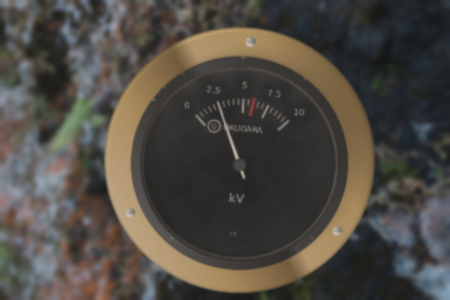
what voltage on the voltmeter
2.5 kV
